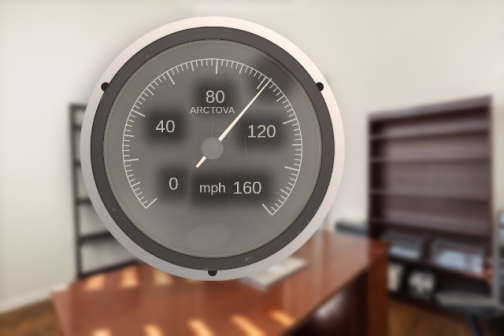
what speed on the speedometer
102 mph
